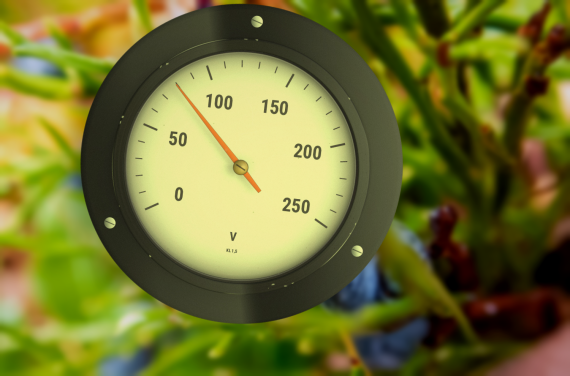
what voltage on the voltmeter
80 V
